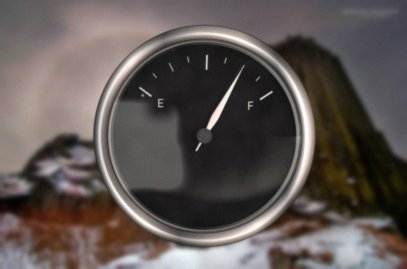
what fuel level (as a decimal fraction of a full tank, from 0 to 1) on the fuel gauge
0.75
